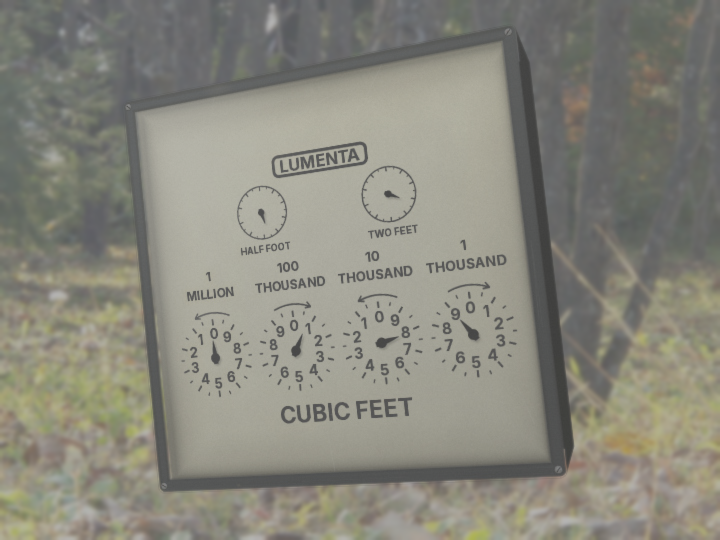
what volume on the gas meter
7900 ft³
